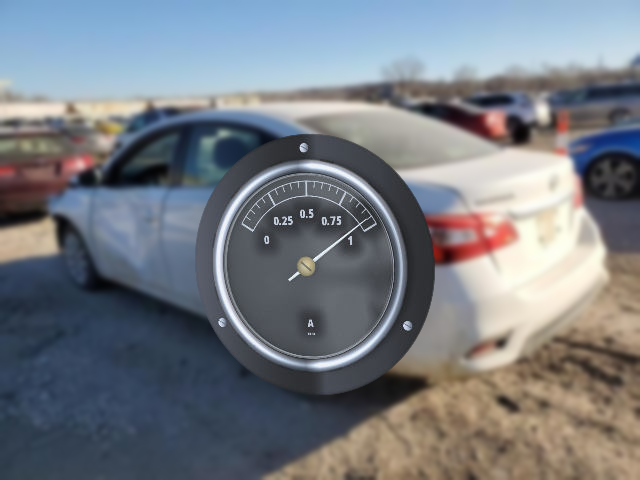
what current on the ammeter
0.95 A
